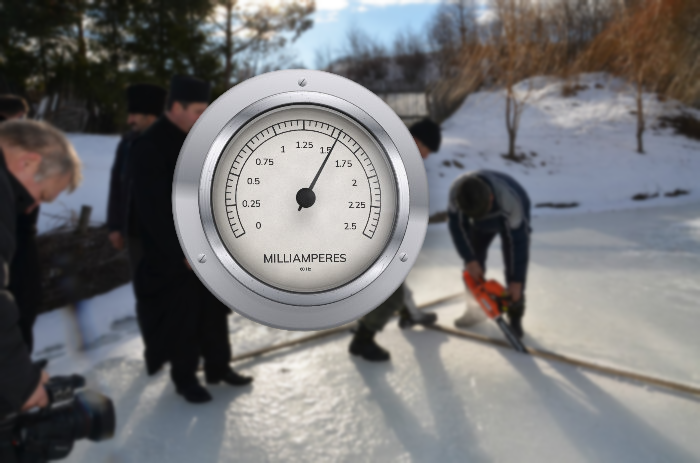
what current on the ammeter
1.55 mA
